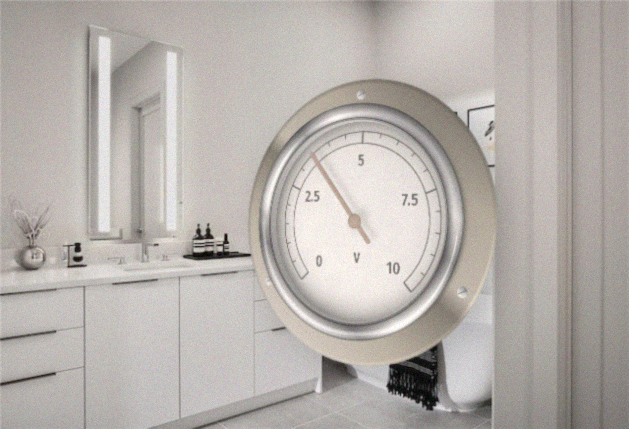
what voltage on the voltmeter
3.5 V
